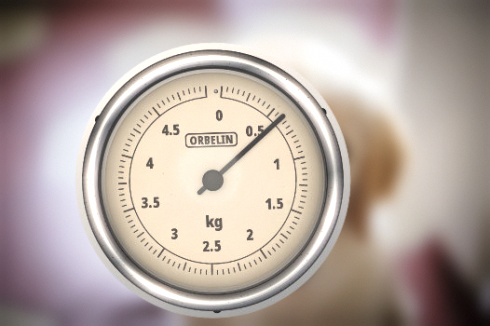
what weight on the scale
0.6 kg
